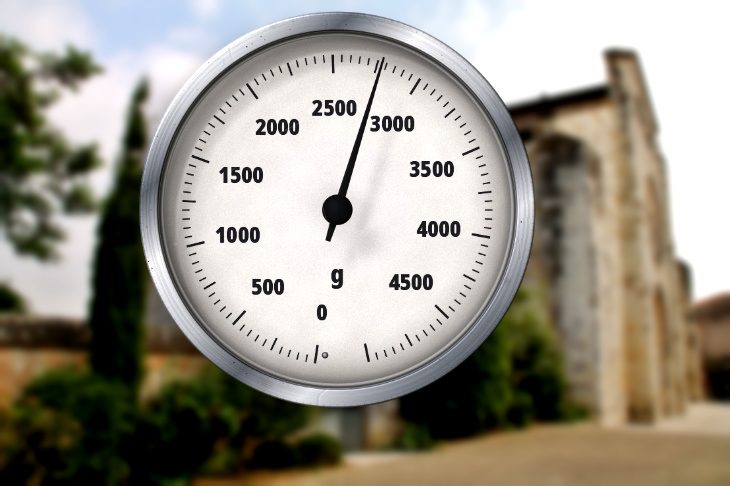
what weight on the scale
2775 g
